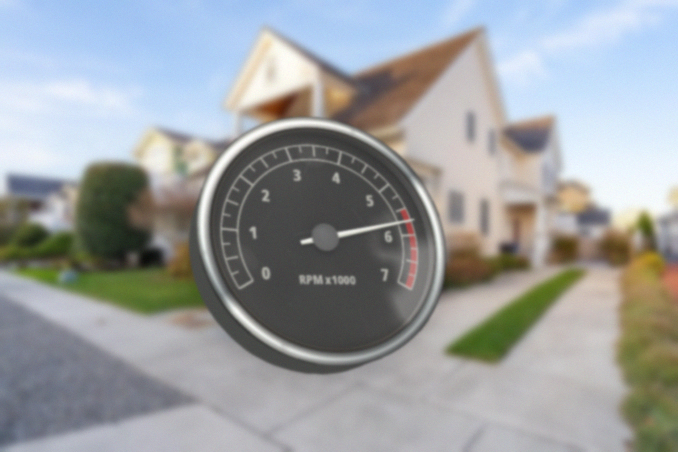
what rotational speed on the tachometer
5750 rpm
